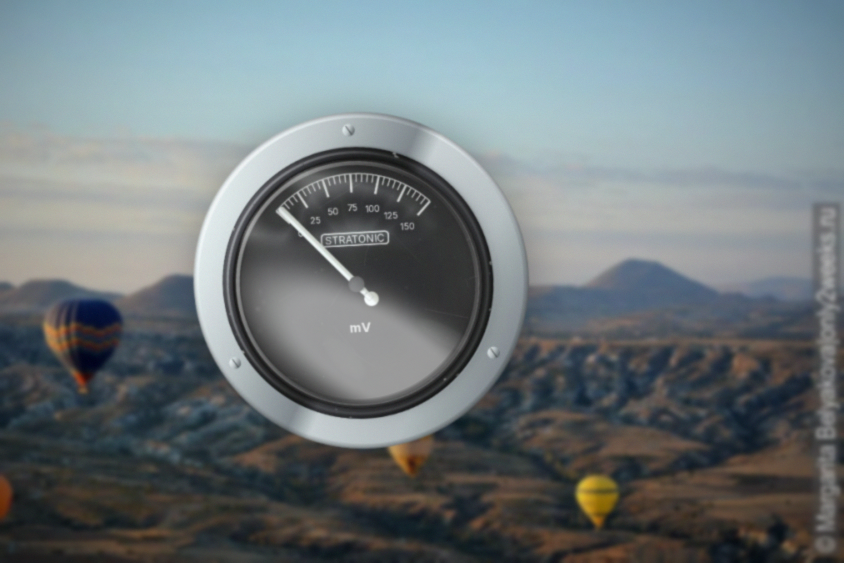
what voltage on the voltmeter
5 mV
